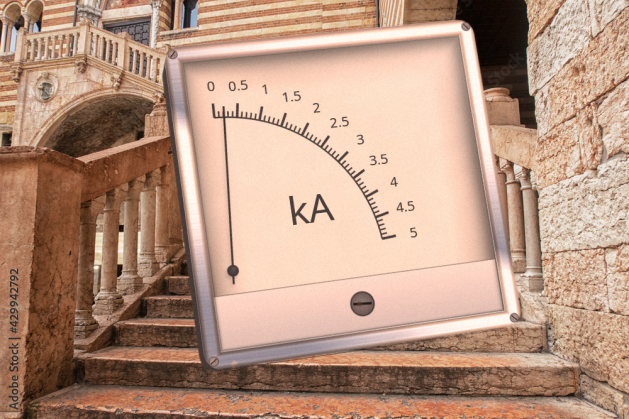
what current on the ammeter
0.2 kA
